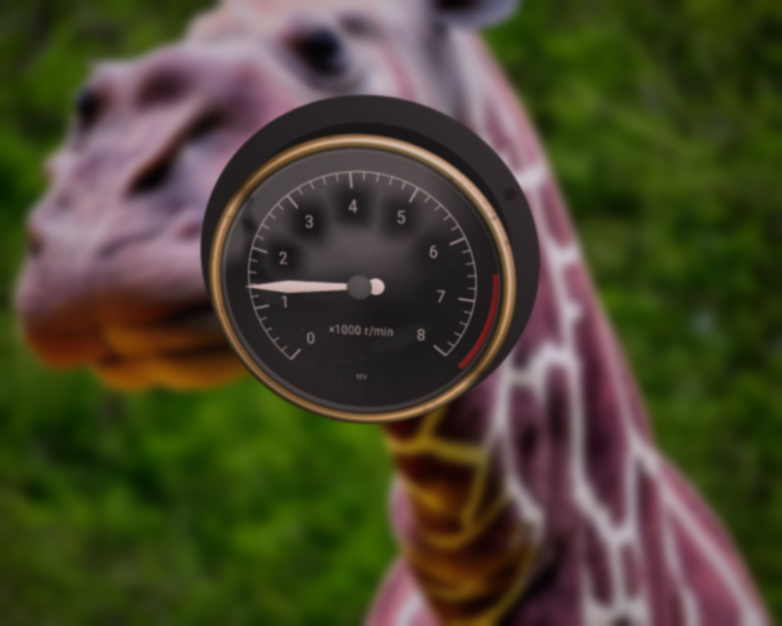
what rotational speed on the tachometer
1400 rpm
